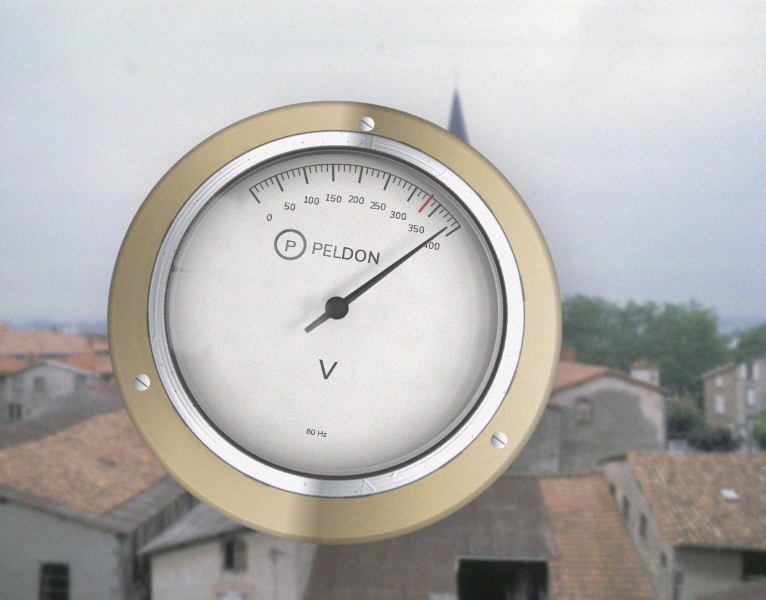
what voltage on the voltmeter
390 V
